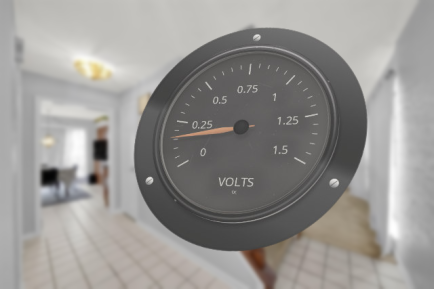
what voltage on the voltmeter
0.15 V
